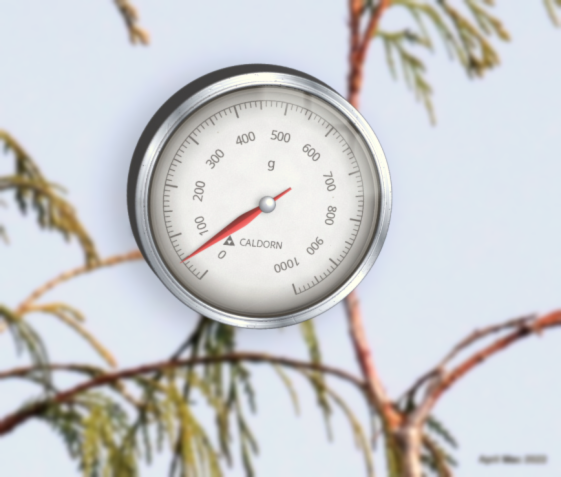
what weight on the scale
50 g
